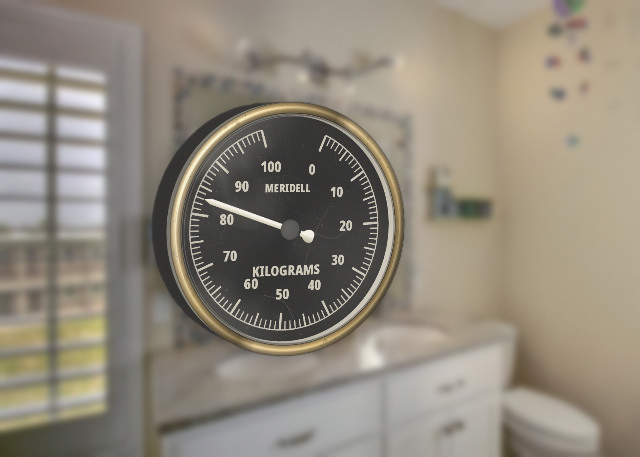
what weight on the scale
83 kg
